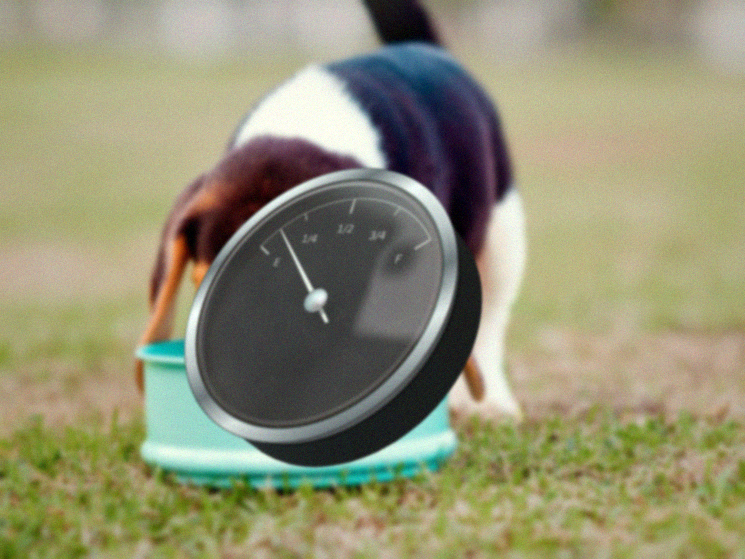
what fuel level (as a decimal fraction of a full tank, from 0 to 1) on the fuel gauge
0.125
